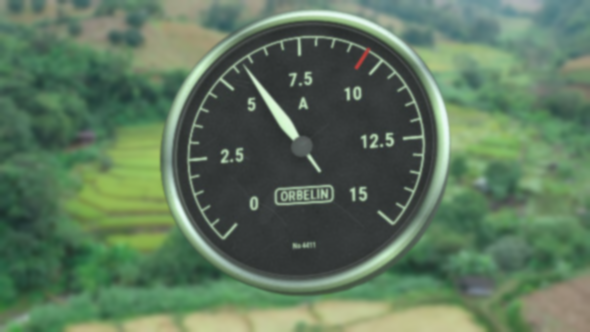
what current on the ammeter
5.75 A
